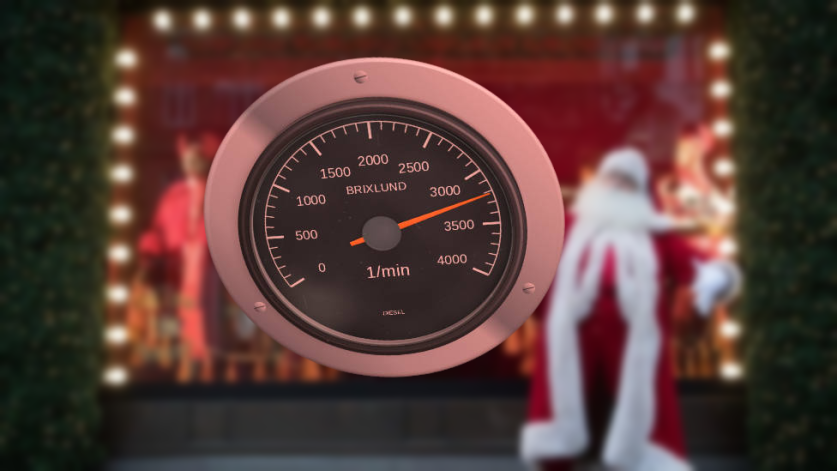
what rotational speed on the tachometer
3200 rpm
